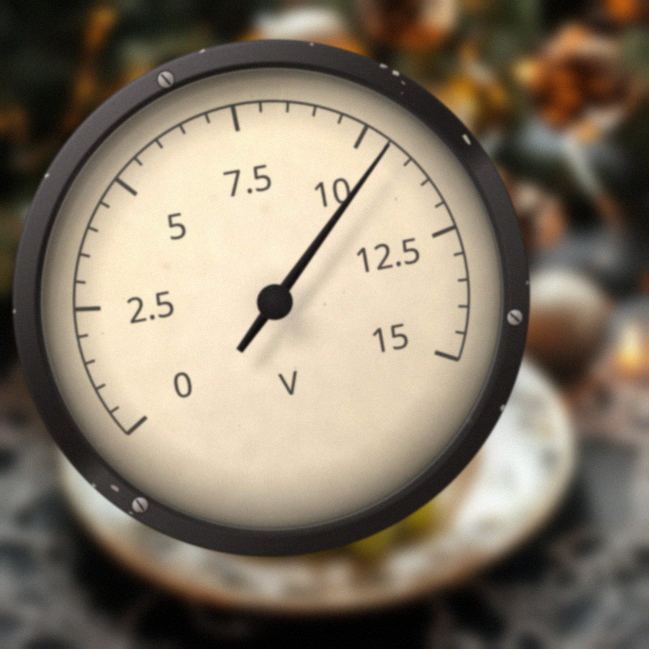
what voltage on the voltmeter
10.5 V
